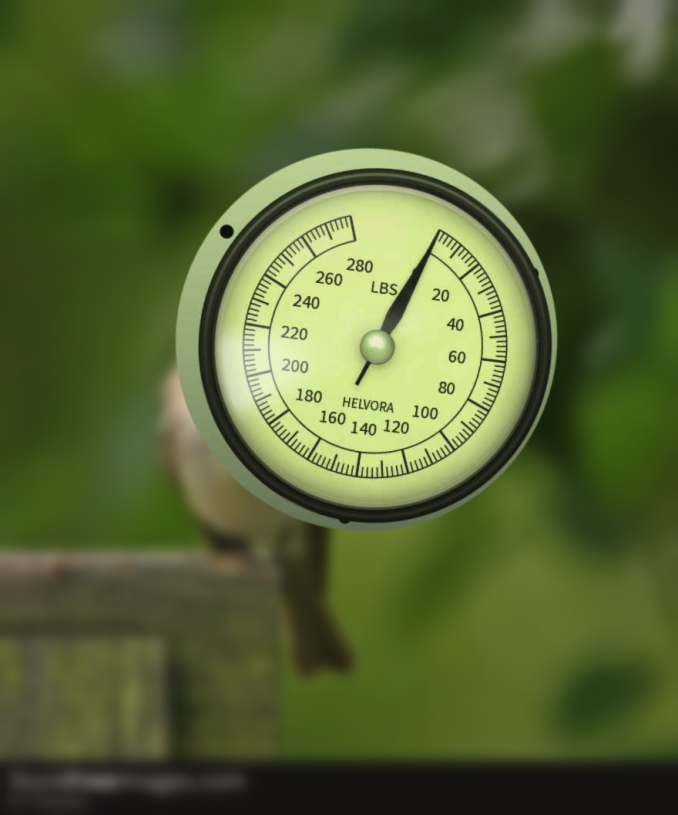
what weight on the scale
0 lb
